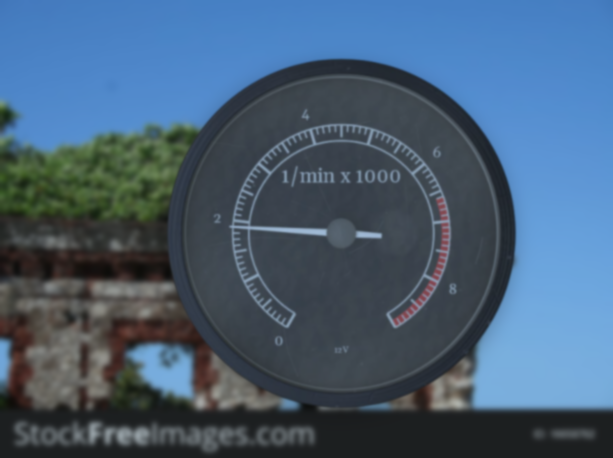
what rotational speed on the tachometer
1900 rpm
